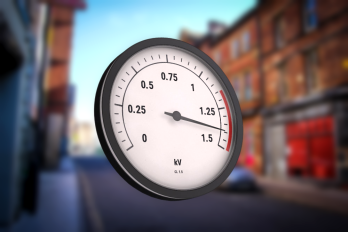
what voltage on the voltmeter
1.4 kV
